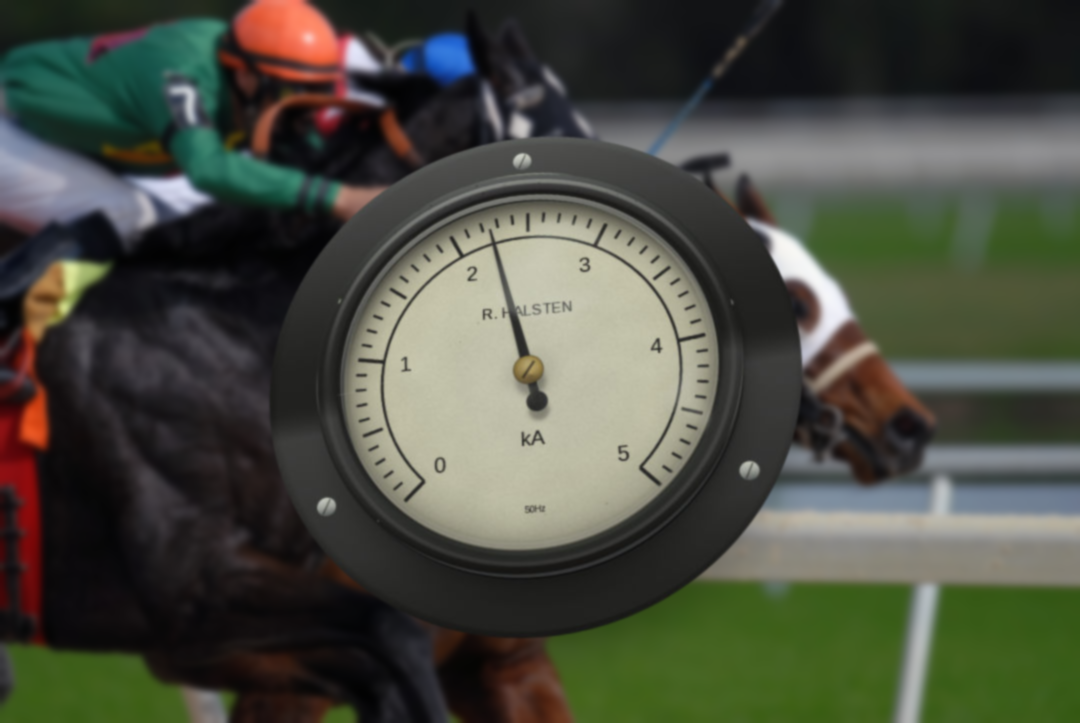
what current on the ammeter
2.25 kA
